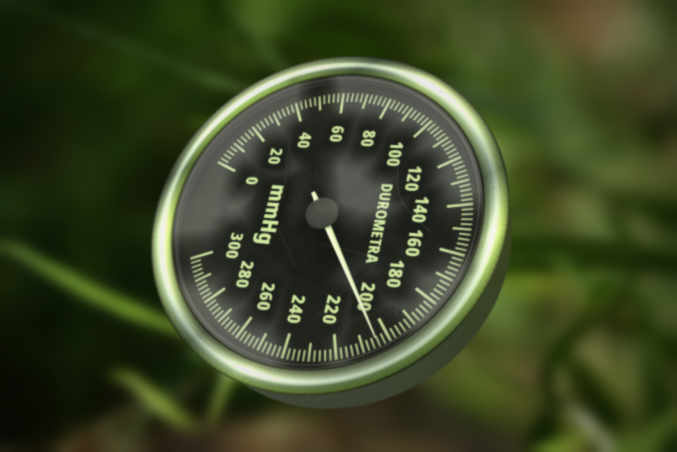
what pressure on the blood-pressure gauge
204 mmHg
